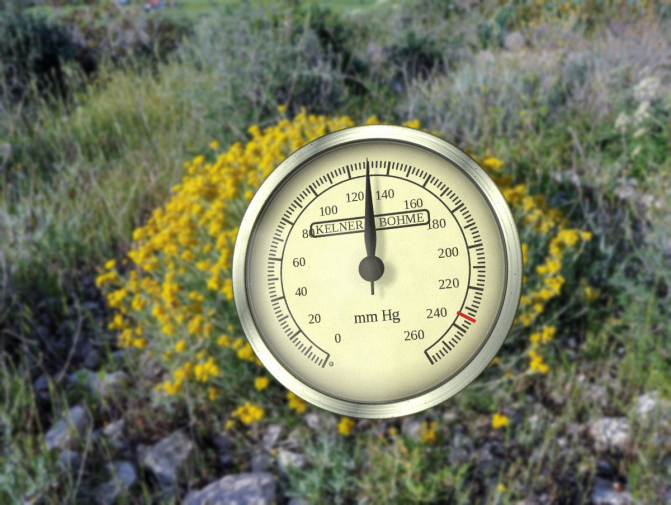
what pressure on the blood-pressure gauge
130 mmHg
